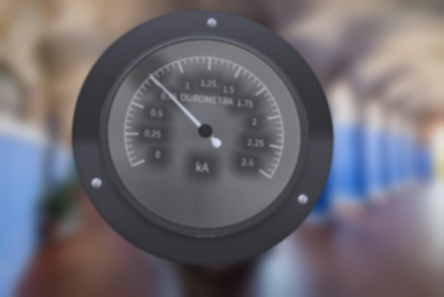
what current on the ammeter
0.75 kA
